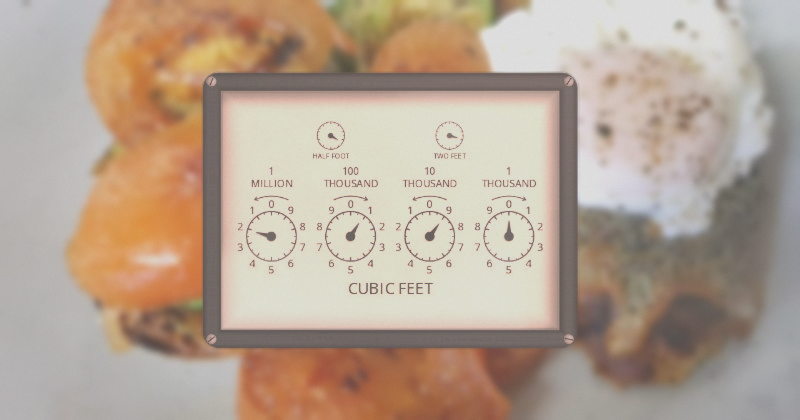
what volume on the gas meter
209000 ft³
